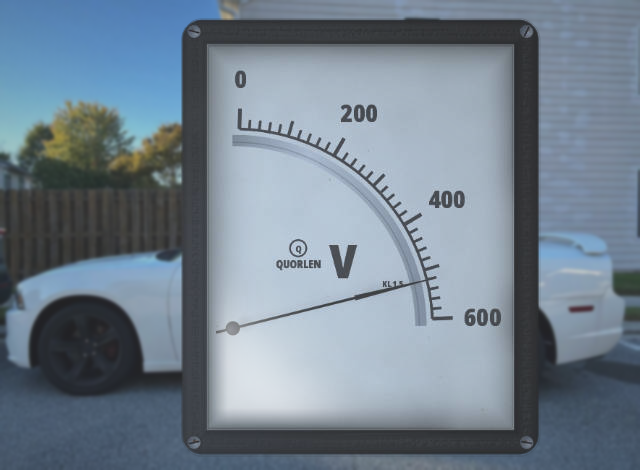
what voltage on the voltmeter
520 V
